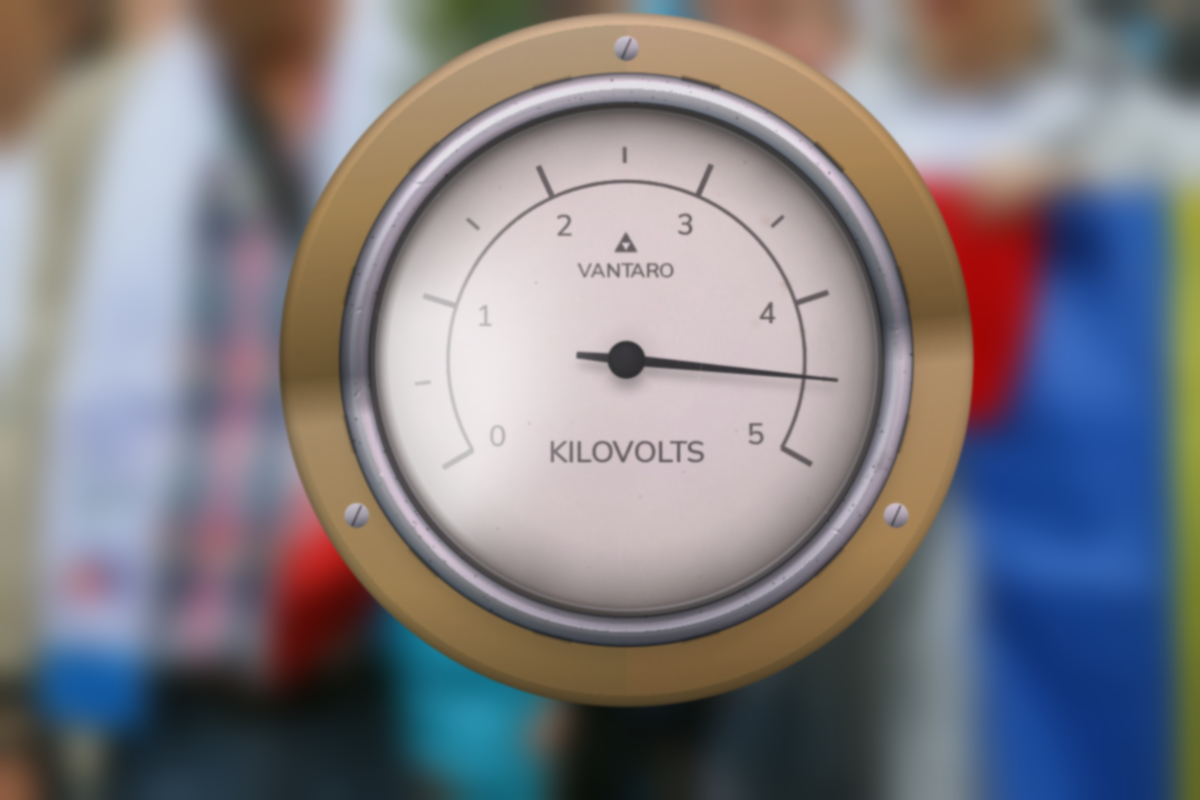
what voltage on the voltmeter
4.5 kV
